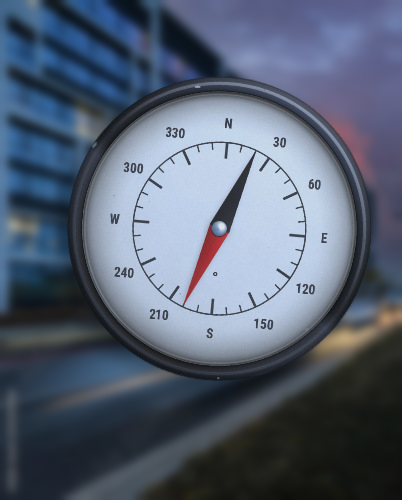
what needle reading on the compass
200 °
